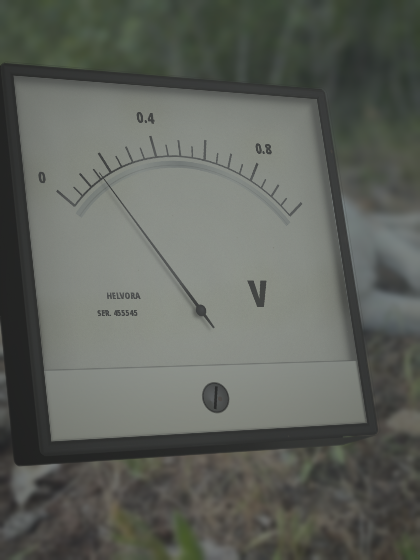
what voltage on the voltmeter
0.15 V
